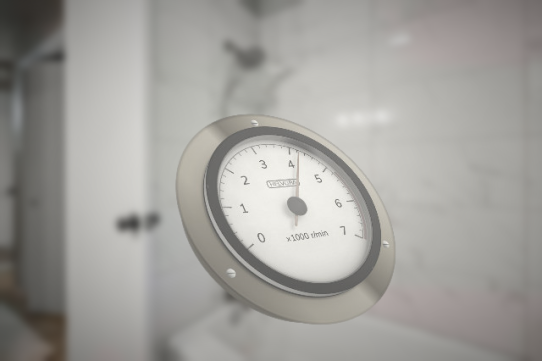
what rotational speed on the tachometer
4200 rpm
